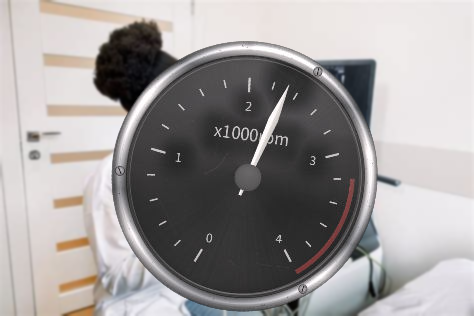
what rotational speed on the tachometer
2300 rpm
